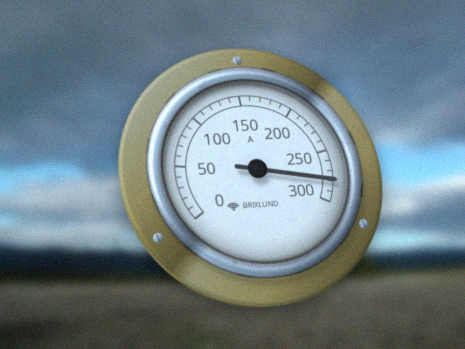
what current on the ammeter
280 A
